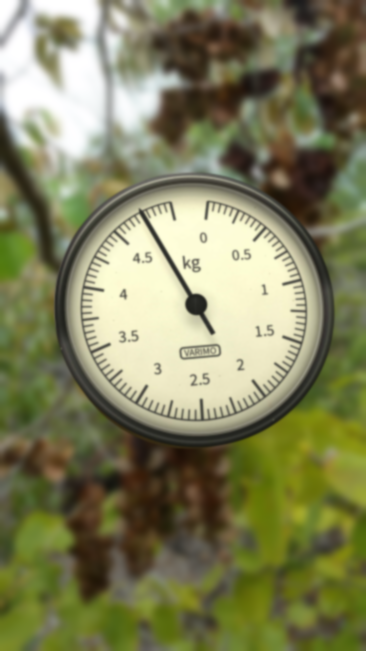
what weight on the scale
4.75 kg
